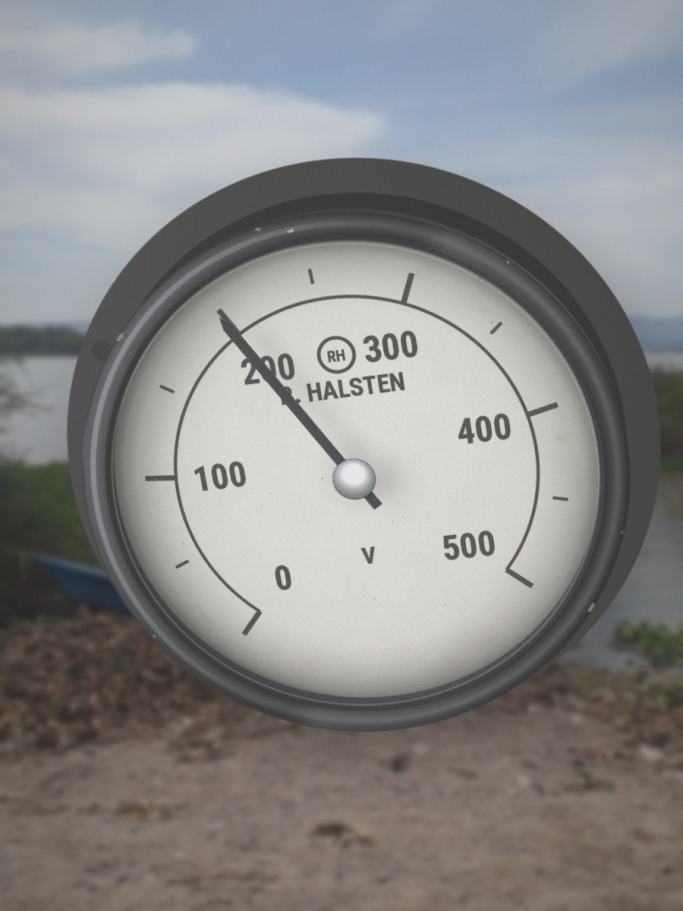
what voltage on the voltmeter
200 V
